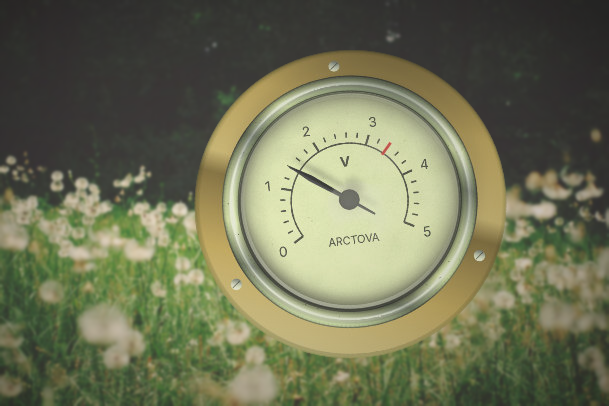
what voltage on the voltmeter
1.4 V
